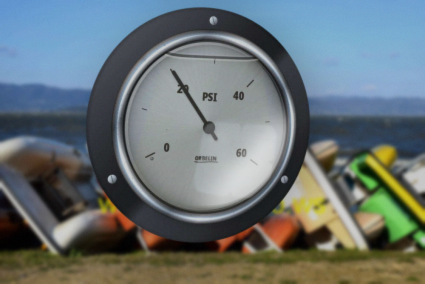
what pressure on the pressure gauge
20 psi
